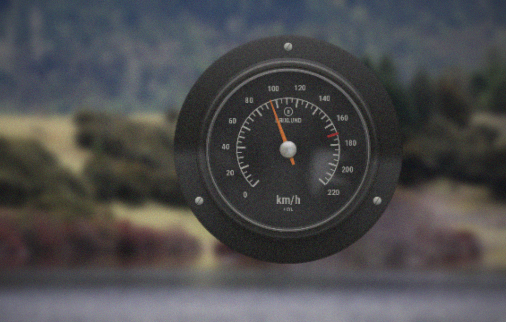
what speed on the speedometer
95 km/h
